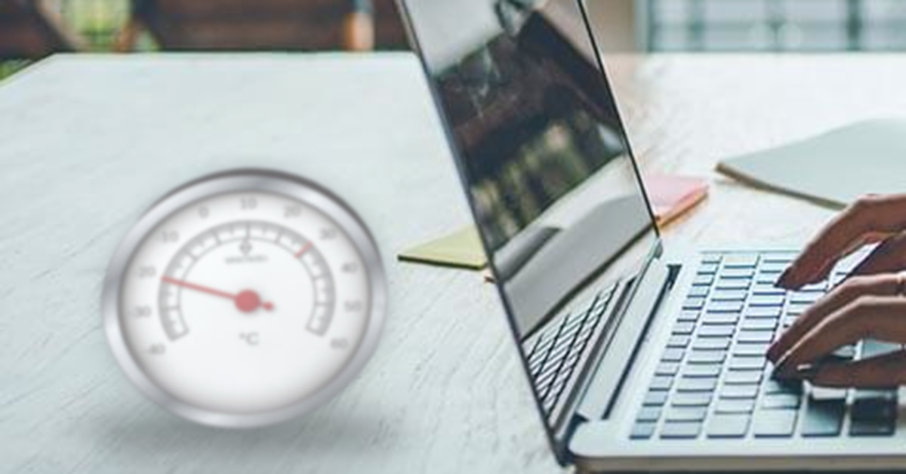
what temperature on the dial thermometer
-20 °C
